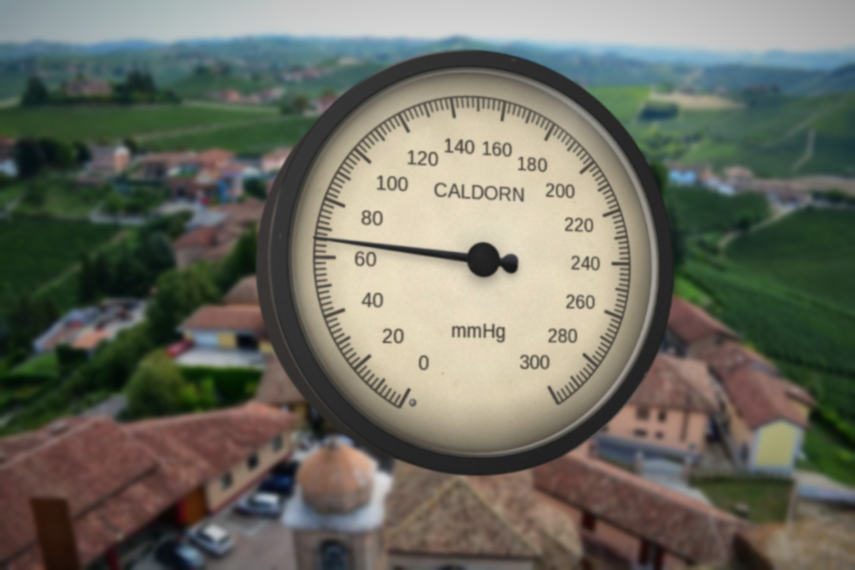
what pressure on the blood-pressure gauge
66 mmHg
